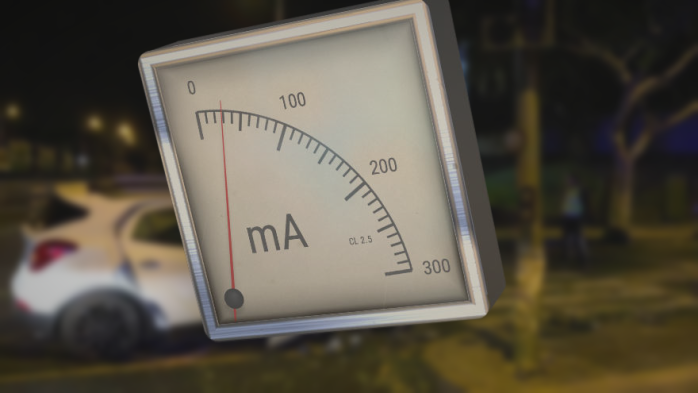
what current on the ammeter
30 mA
